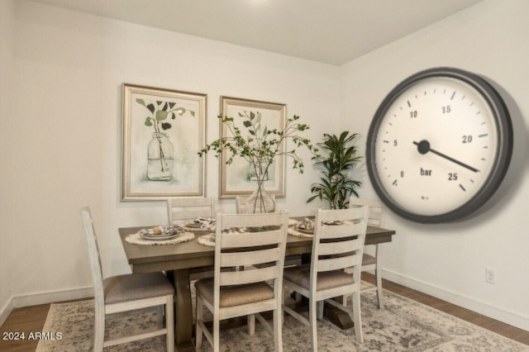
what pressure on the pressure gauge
23 bar
